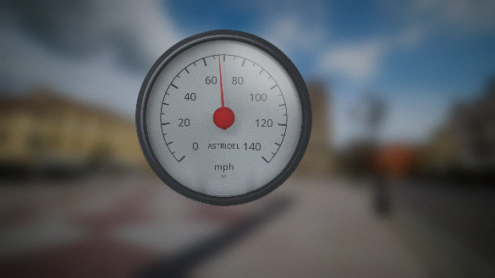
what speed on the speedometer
67.5 mph
